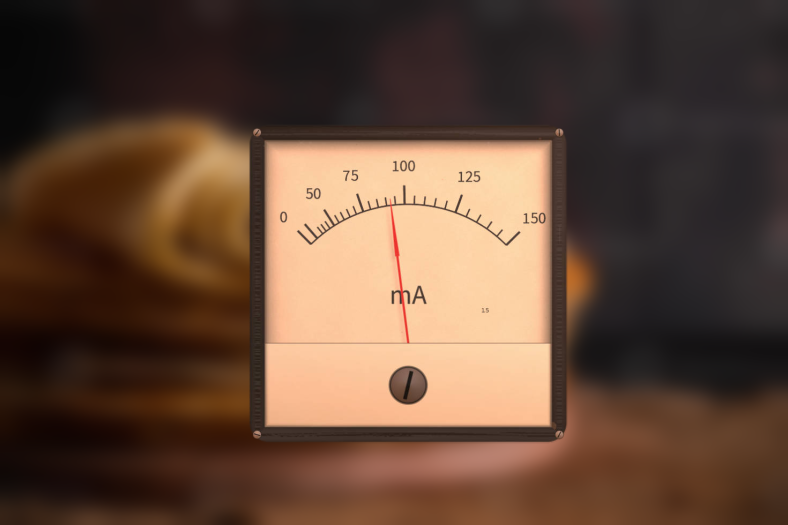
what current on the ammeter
92.5 mA
